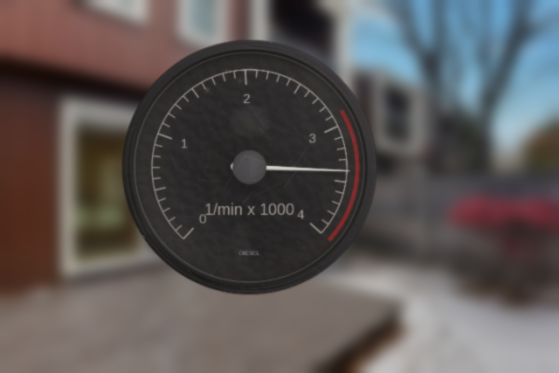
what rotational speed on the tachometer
3400 rpm
